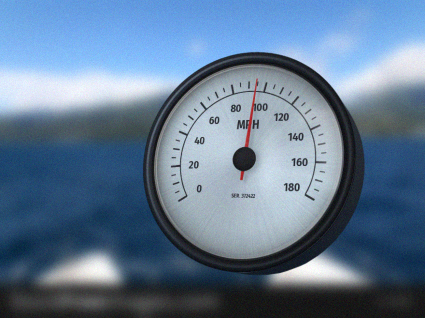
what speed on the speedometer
95 mph
